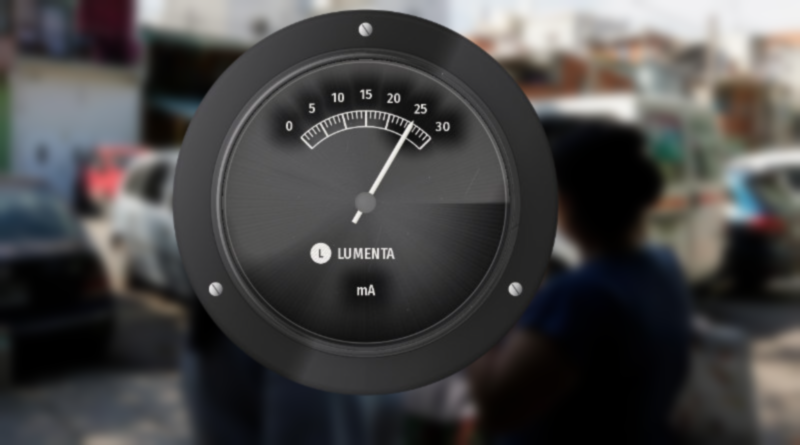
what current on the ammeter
25 mA
